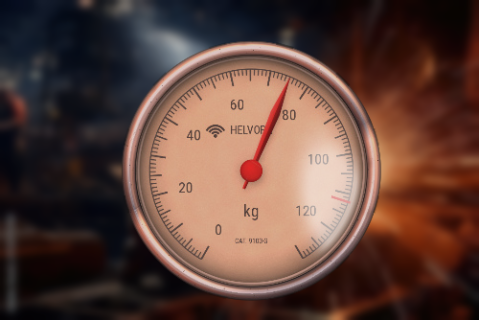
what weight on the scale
75 kg
